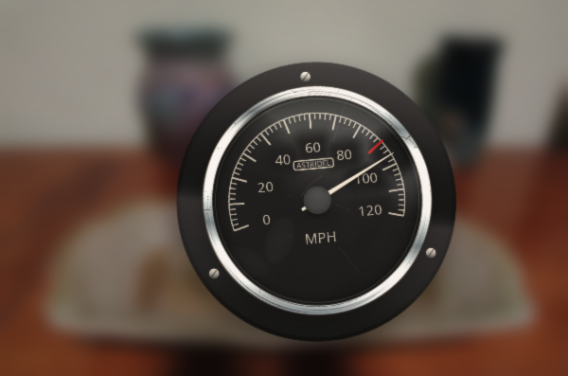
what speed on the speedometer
96 mph
